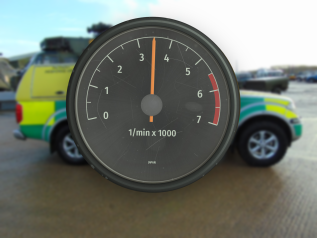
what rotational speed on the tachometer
3500 rpm
